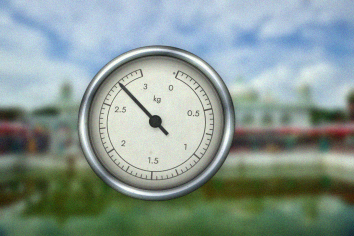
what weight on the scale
2.75 kg
